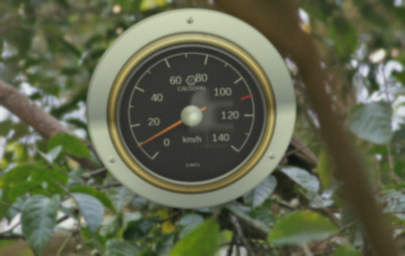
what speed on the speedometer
10 km/h
